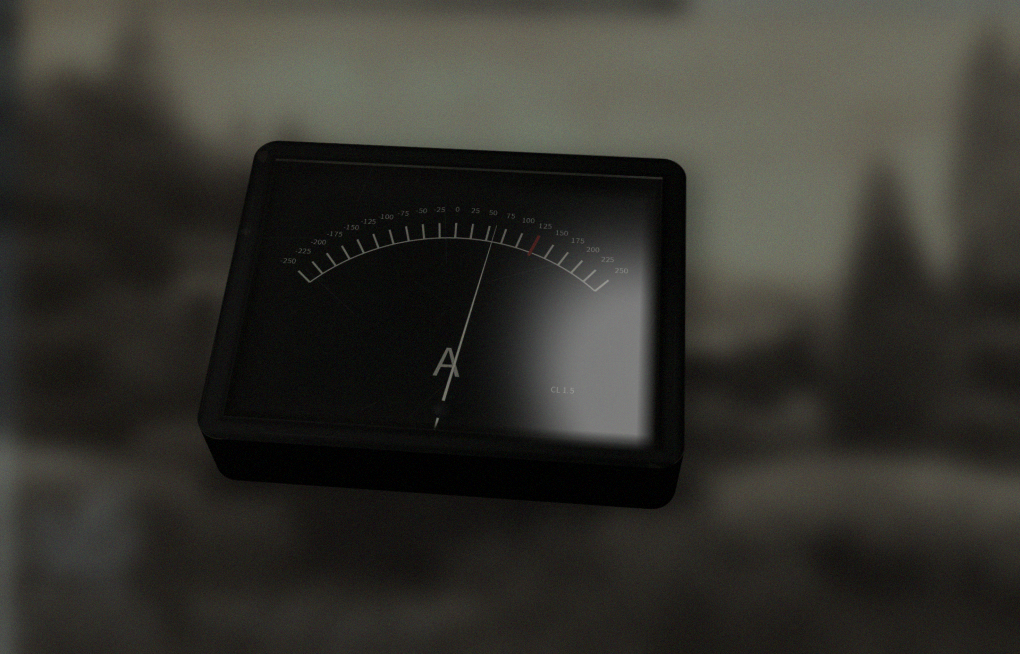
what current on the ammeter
62.5 A
